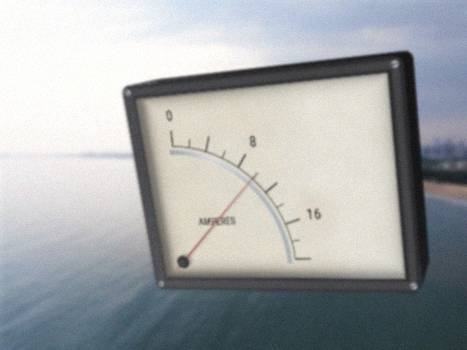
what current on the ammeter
10 A
